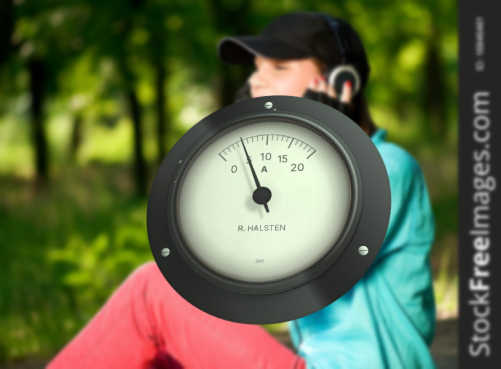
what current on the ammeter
5 A
